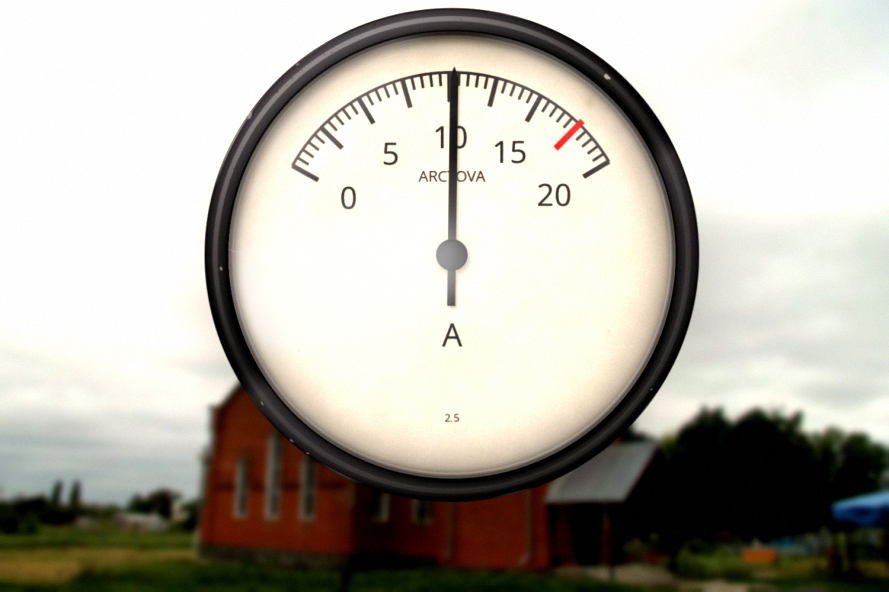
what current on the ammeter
10.25 A
